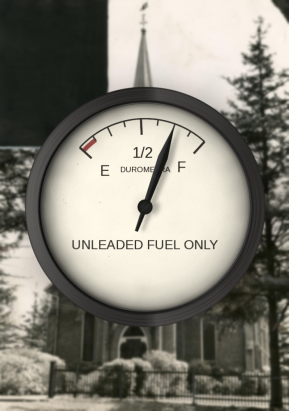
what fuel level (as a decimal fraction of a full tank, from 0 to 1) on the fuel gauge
0.75
